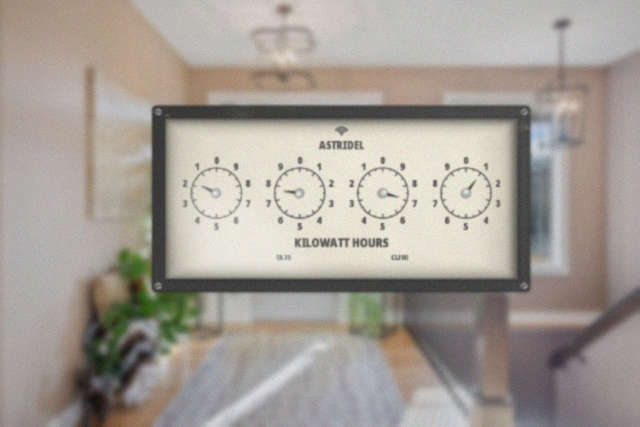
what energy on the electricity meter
1771 kWh
